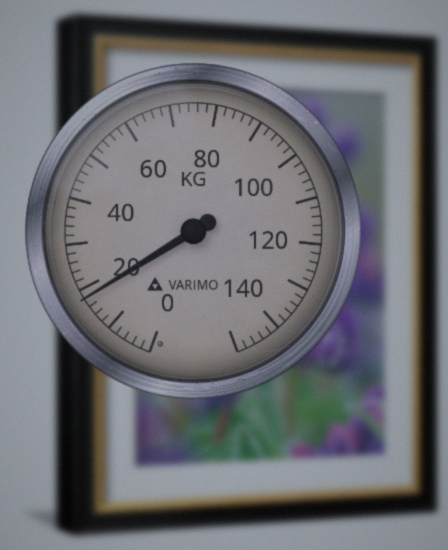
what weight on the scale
18 kg
